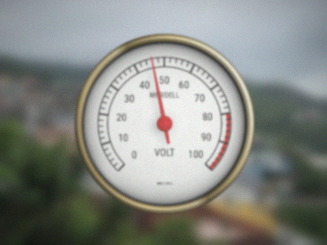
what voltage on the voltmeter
46 V
